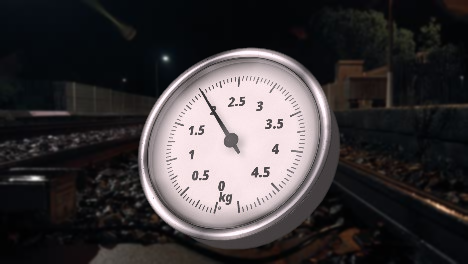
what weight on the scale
2 kg
